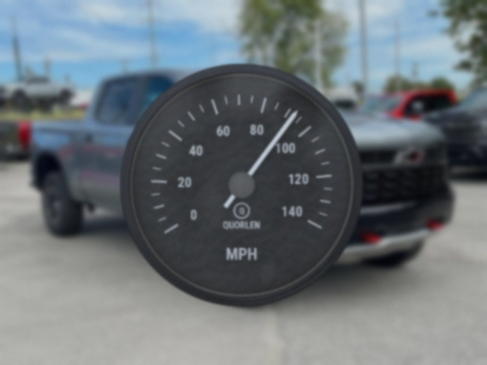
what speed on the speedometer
92.5 mph
